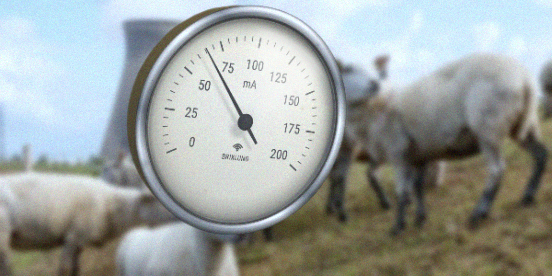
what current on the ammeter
65 mA
